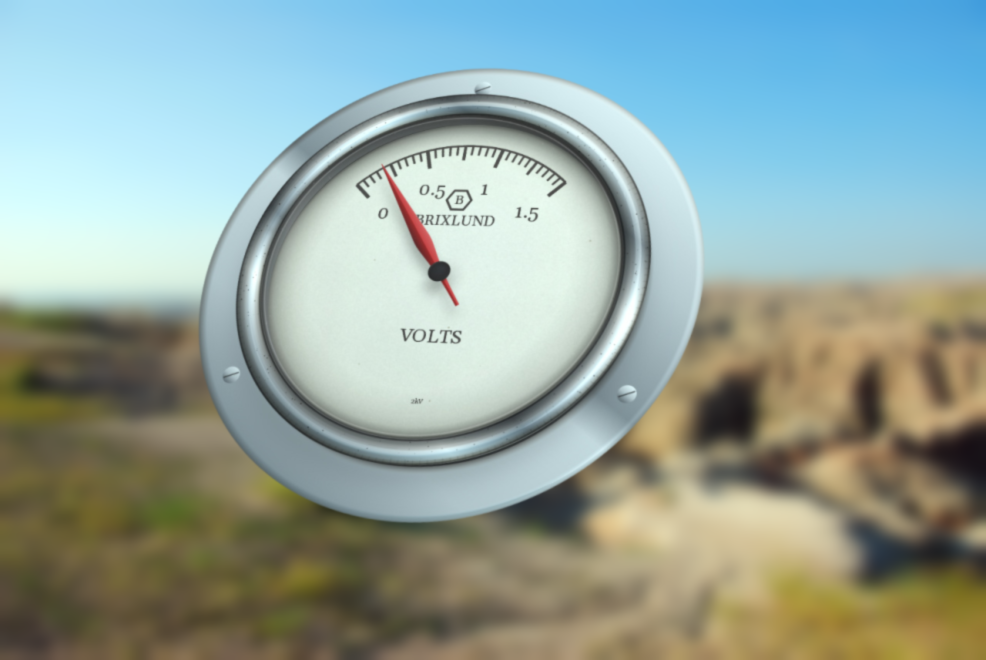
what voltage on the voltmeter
0.2 V
